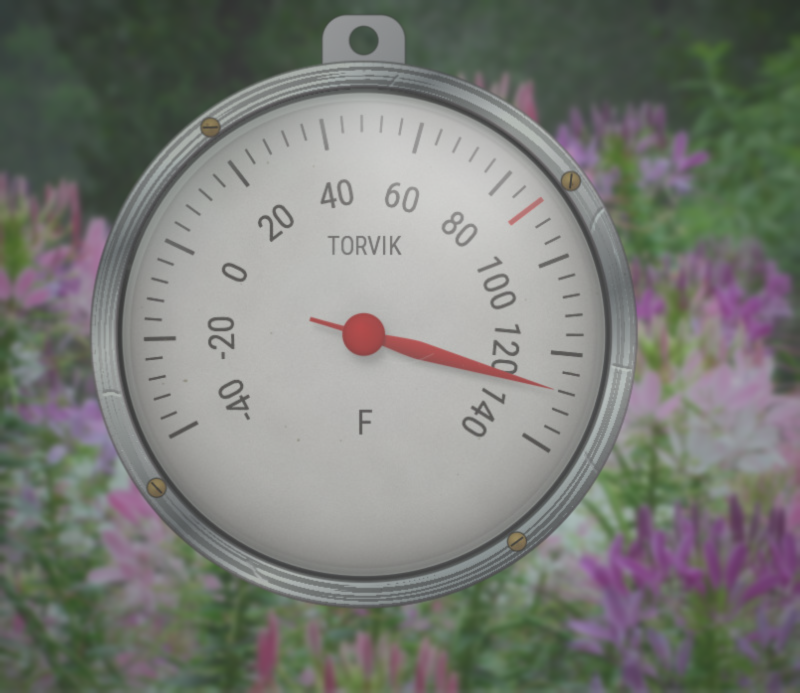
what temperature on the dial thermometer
128 °F
